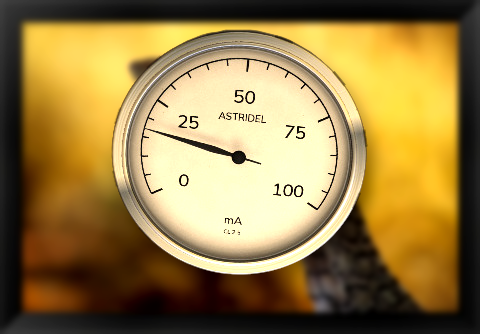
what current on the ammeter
17.5 mA
